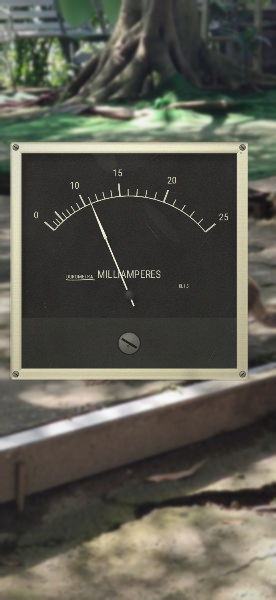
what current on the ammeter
11 mA
